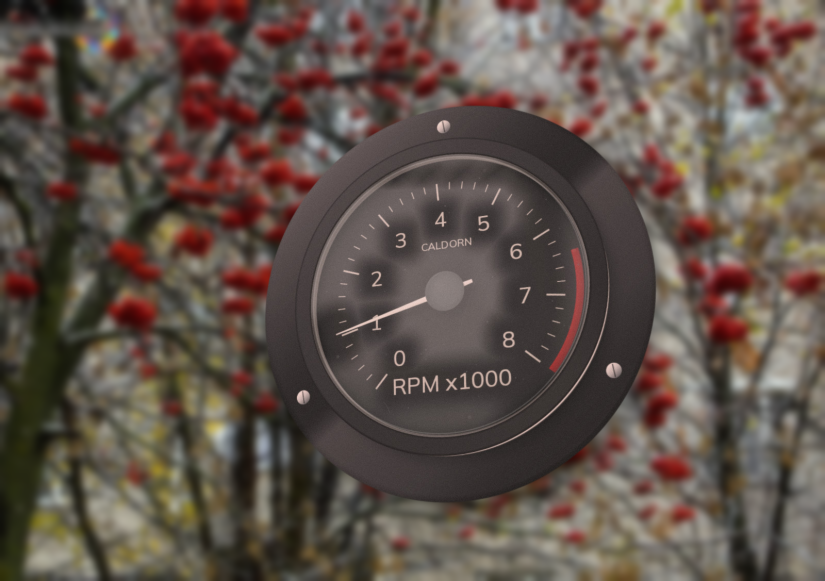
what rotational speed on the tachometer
1000 rpm
